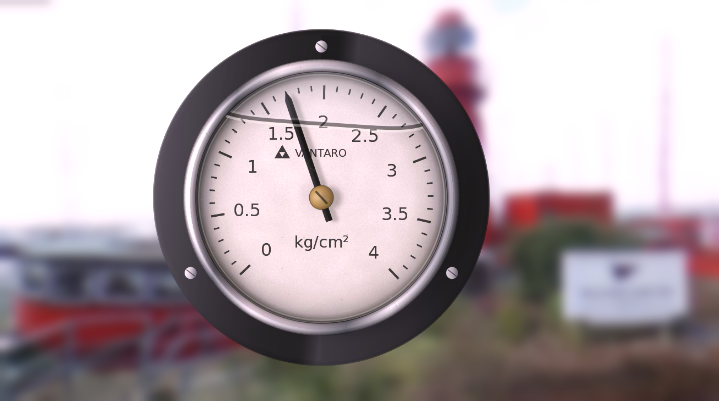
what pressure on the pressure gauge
1.7 kg/cm²
